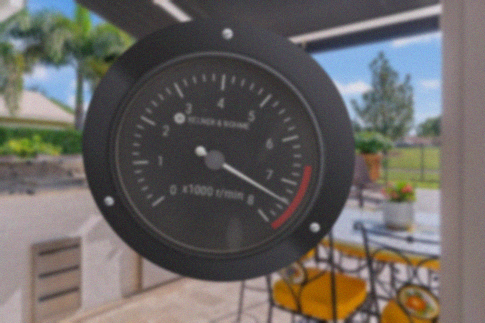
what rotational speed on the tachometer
7400 rpm
